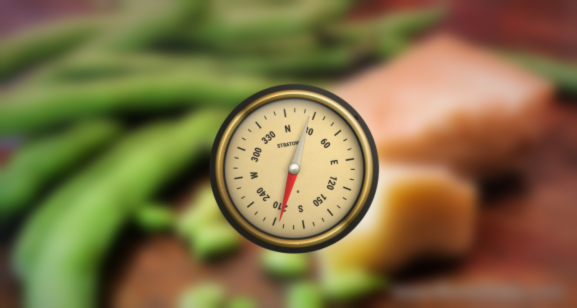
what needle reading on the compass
205 °
